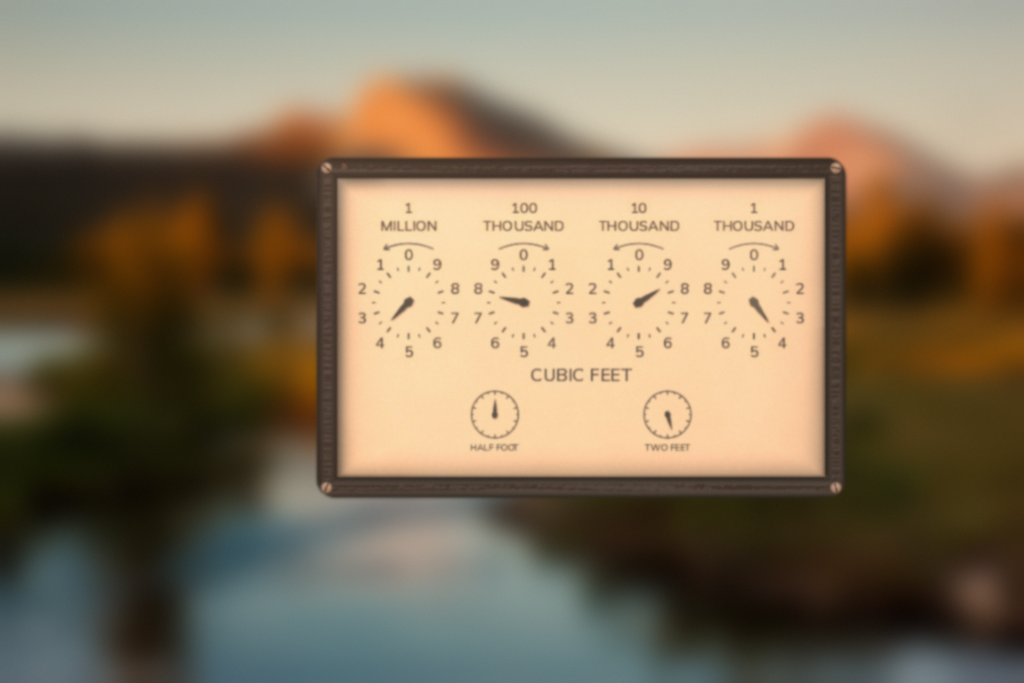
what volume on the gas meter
378400 ft³
